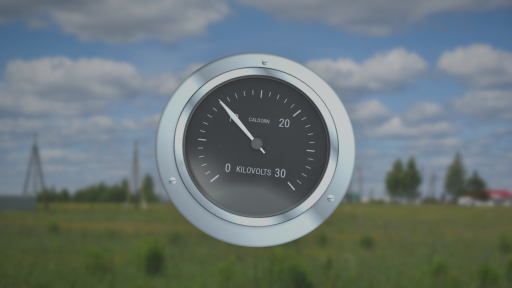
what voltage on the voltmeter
10 kV
